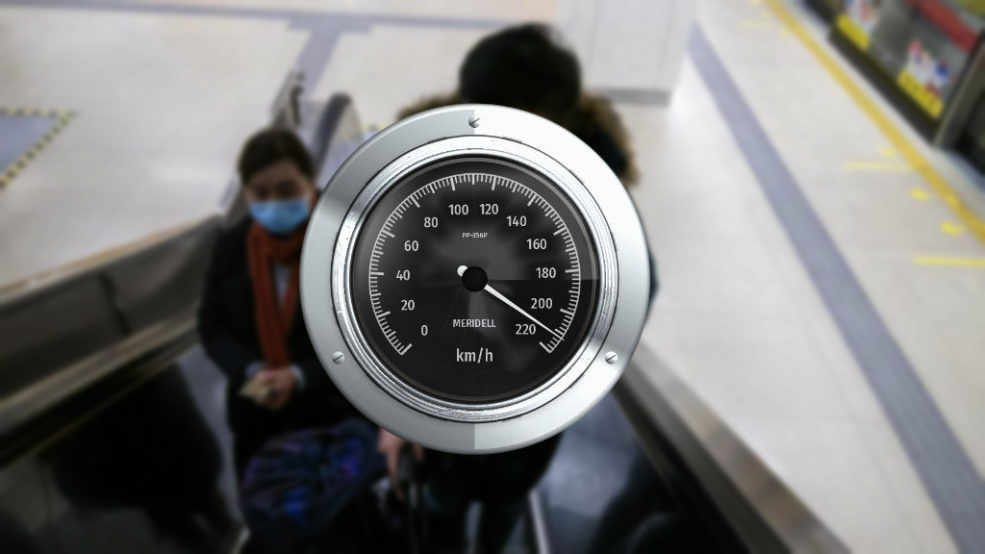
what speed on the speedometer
212 km/h
